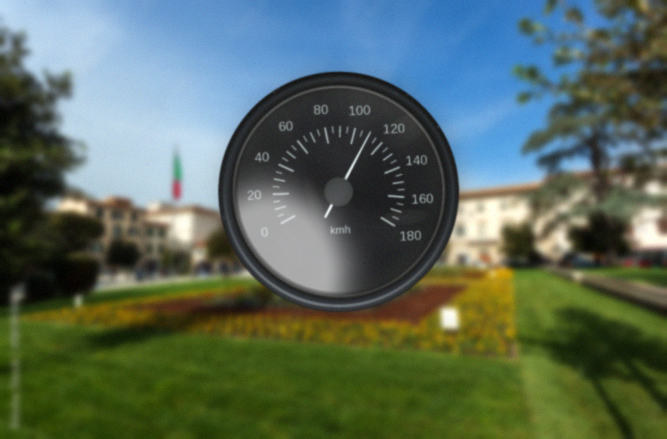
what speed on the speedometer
110 km/h
